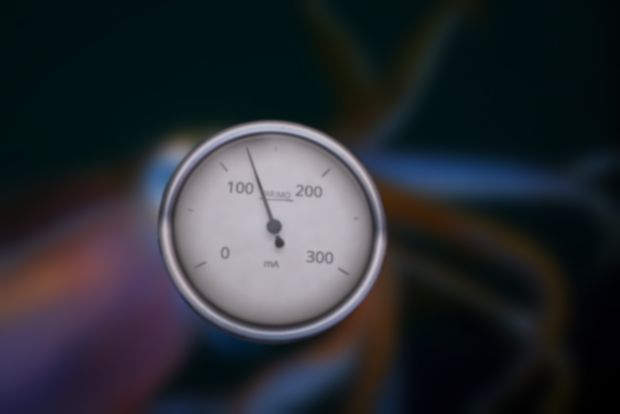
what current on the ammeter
125 mA
